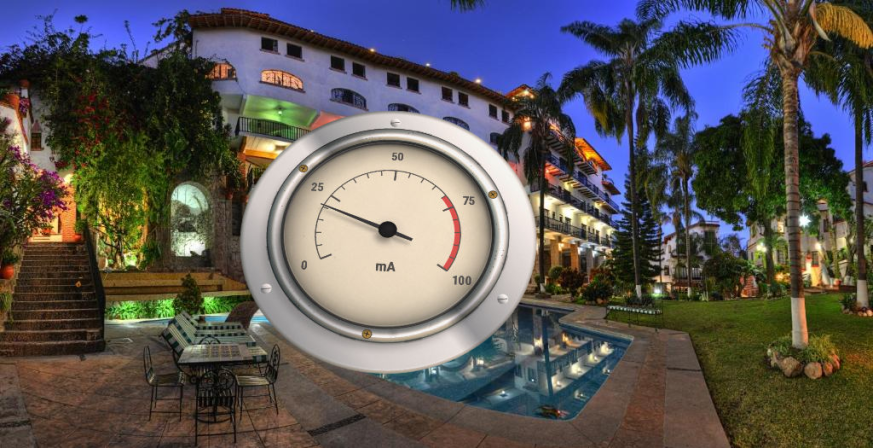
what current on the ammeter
20 mA
